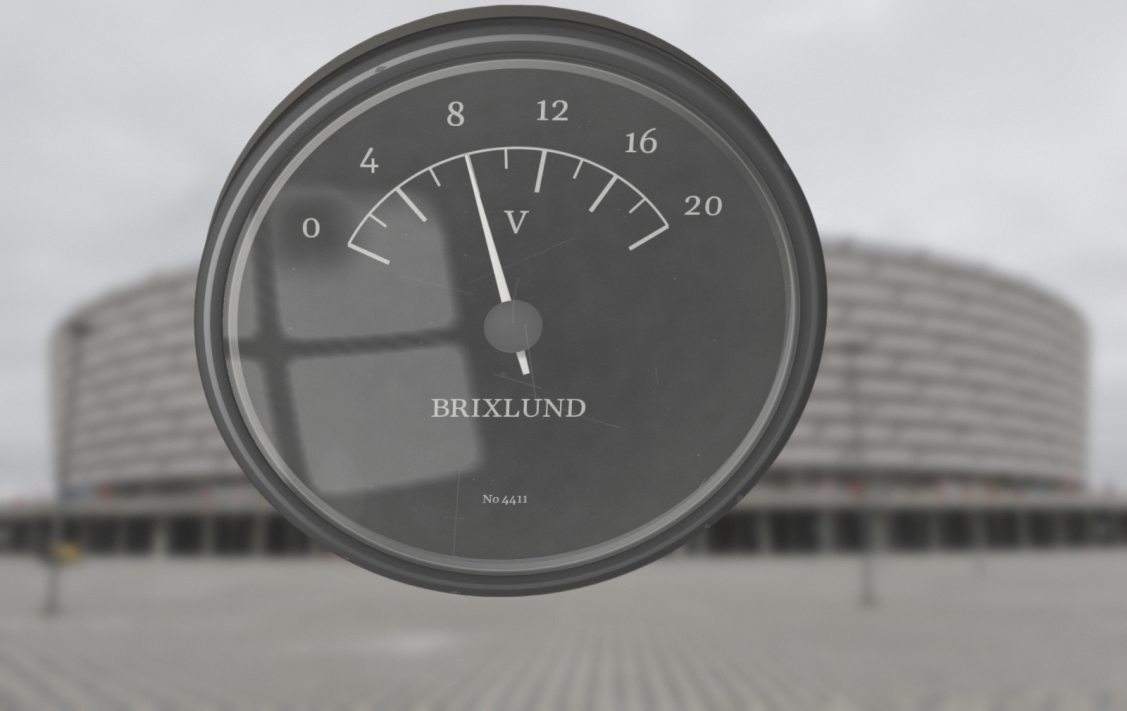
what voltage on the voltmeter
8 V
